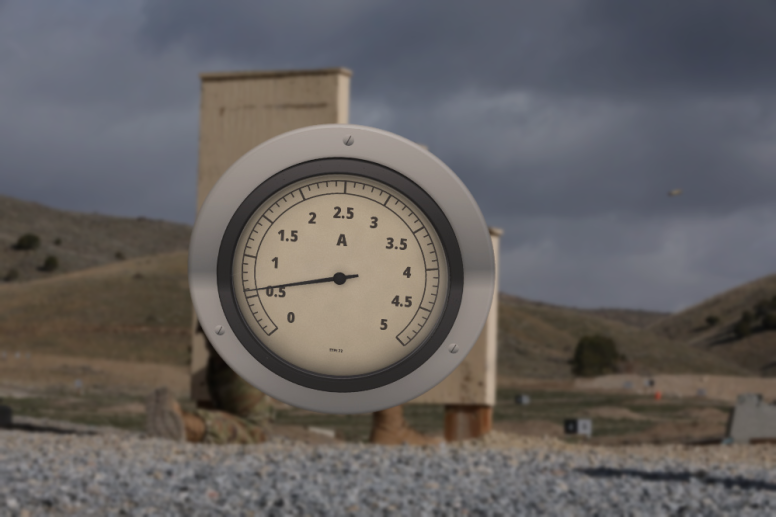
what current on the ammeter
0.6 A
